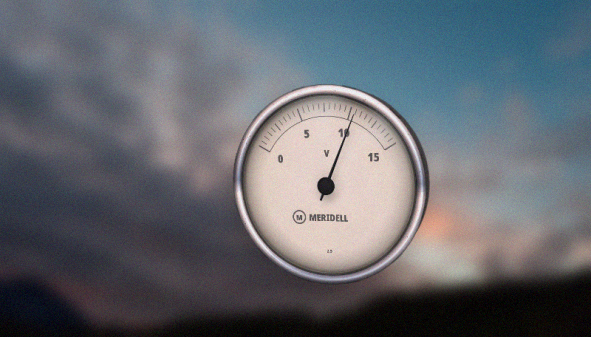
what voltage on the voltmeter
10.5 V
